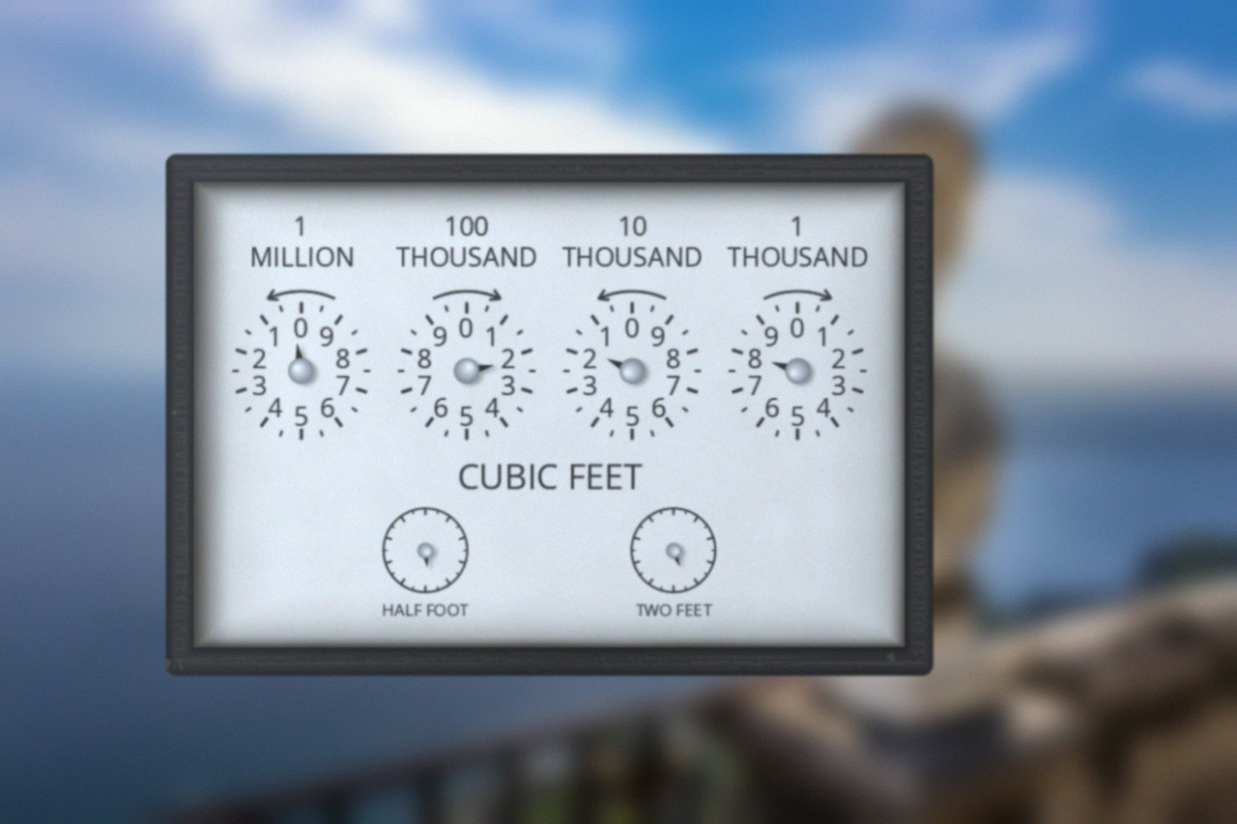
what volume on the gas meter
21800 ft³
